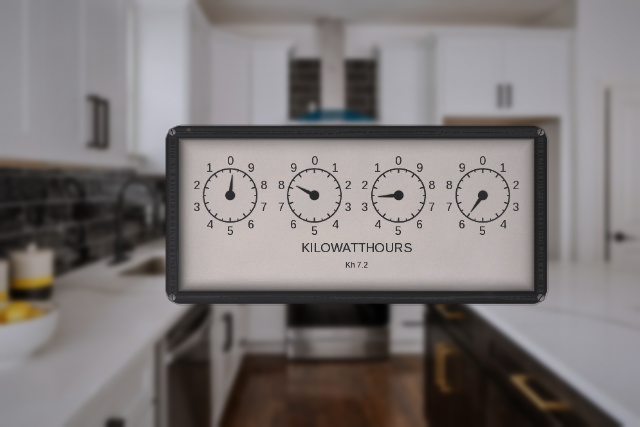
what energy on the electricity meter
9826 kWh
